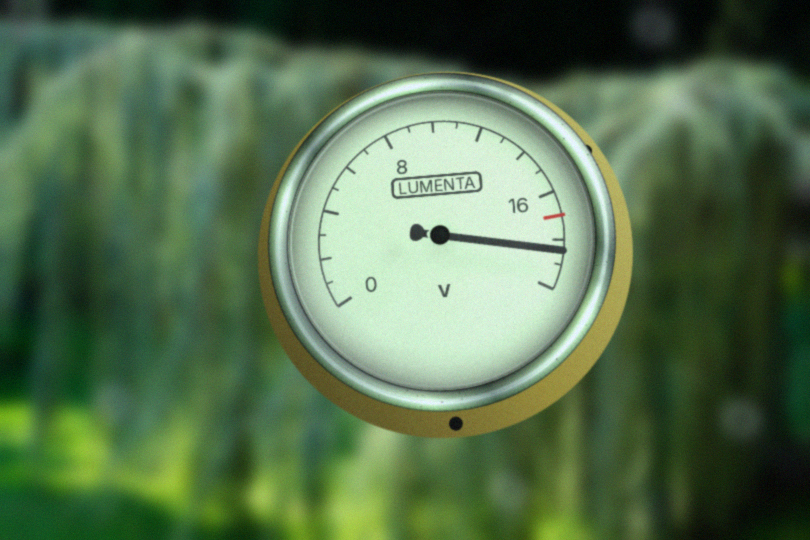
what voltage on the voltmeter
18.5 V
